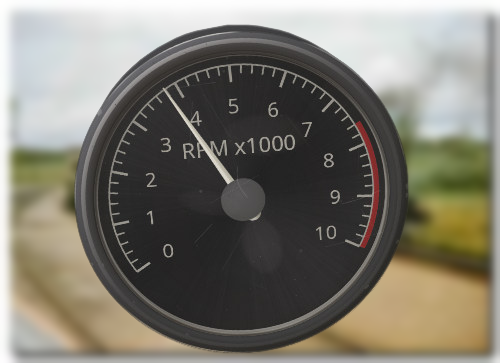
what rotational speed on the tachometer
3800 rpm
